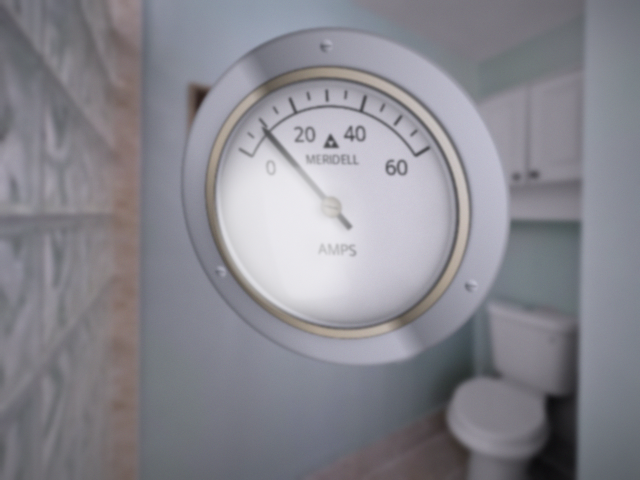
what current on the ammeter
10 A
